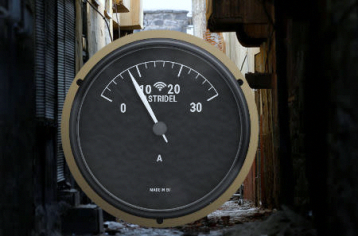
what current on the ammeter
8 A
